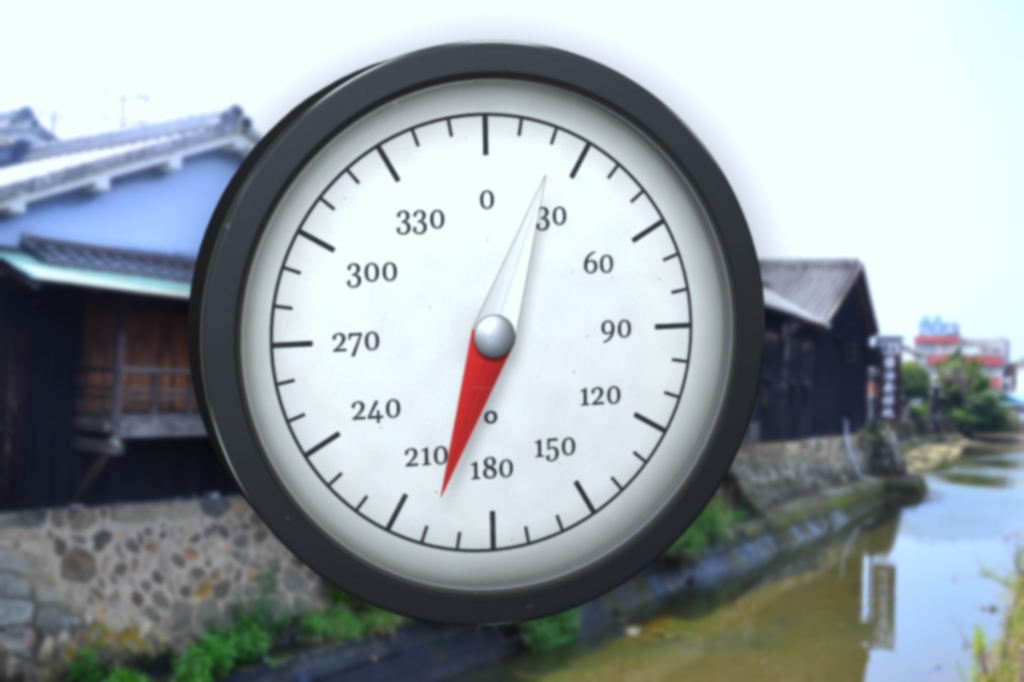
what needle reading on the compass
200 °
